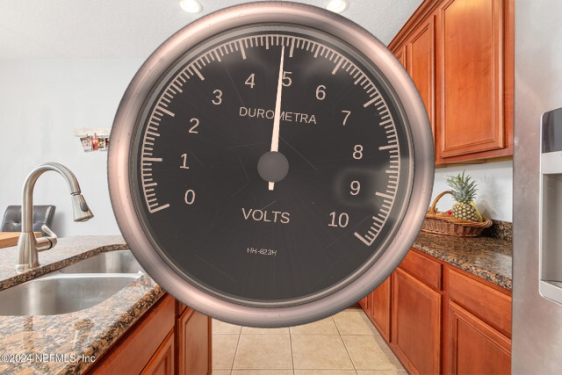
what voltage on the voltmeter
4.8 V
